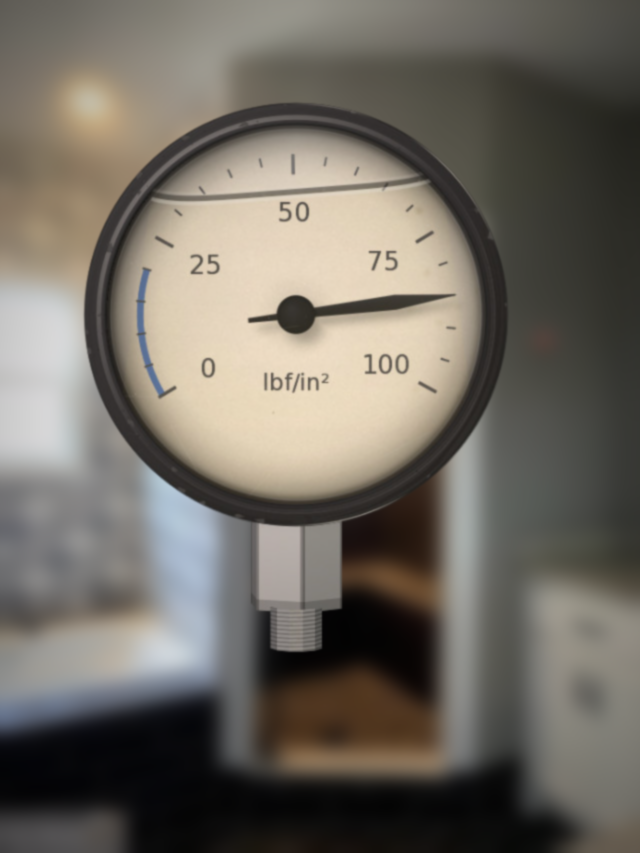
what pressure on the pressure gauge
85 psi
